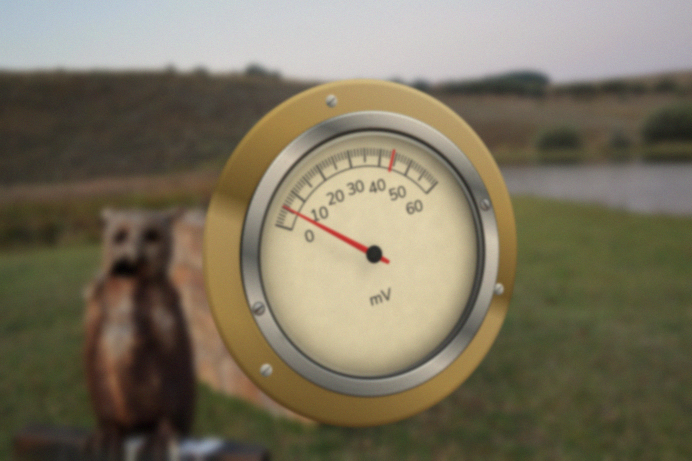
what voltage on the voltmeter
5 mV
